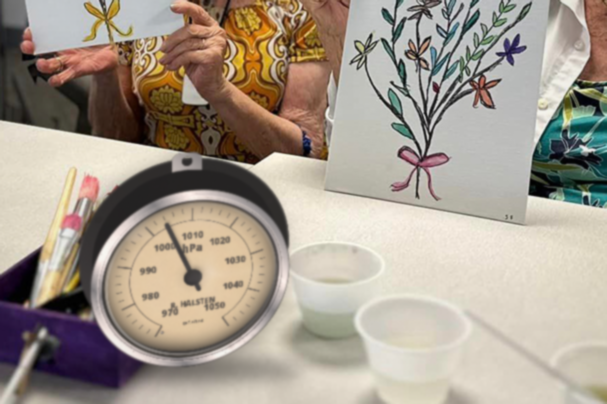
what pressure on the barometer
1004 hPa
